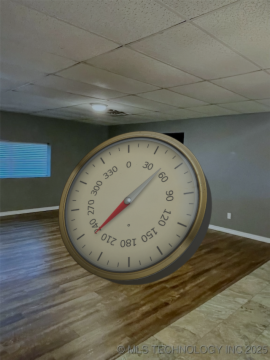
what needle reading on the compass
230 °
